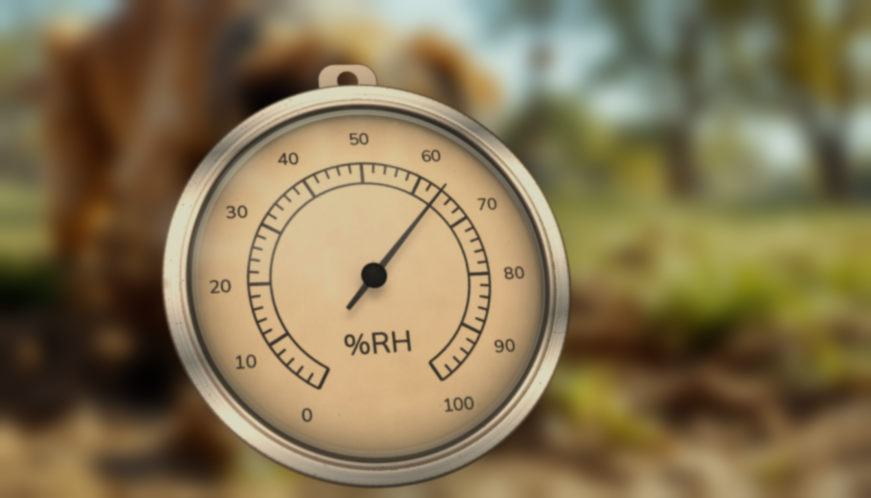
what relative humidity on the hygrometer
64 %
